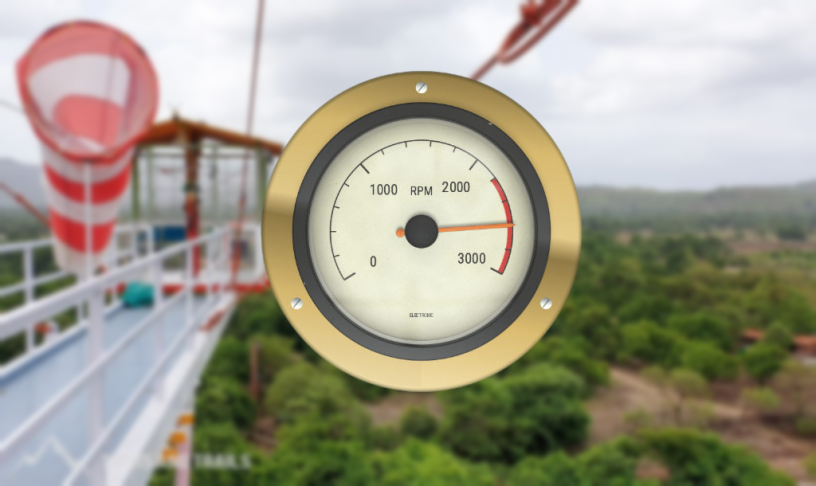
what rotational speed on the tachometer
2600 rpm
